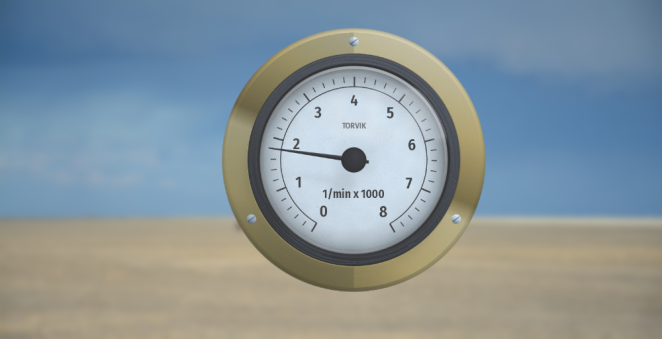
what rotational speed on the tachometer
1800 rpm
